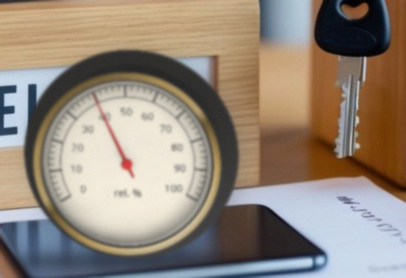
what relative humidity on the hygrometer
40 %
